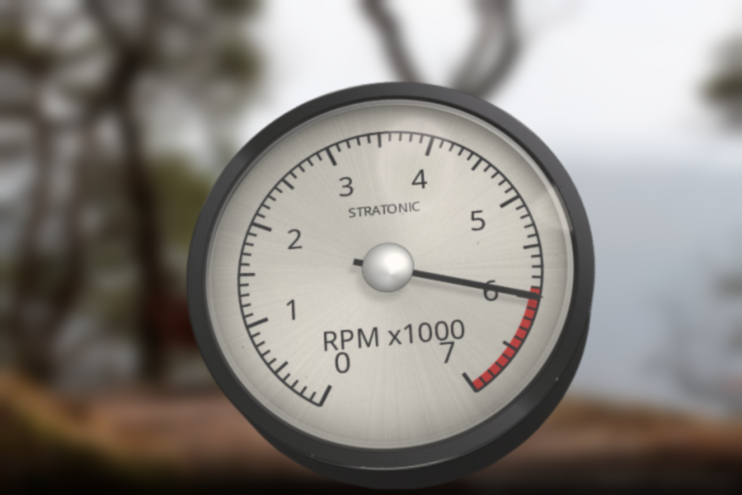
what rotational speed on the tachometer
6000 rpm
